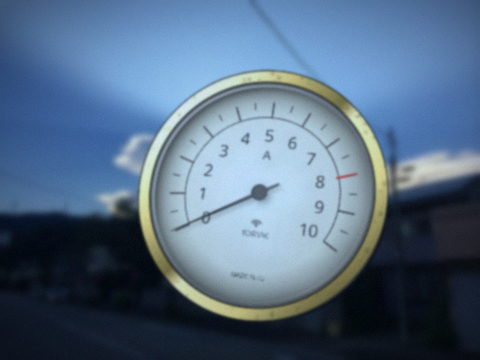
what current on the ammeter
0 A
